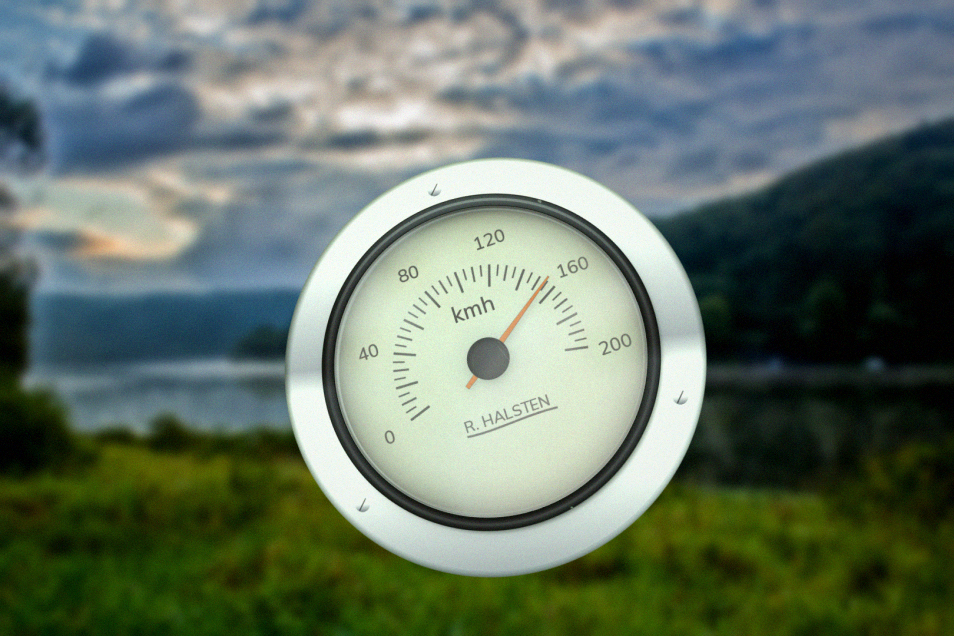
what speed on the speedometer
155 km/h
